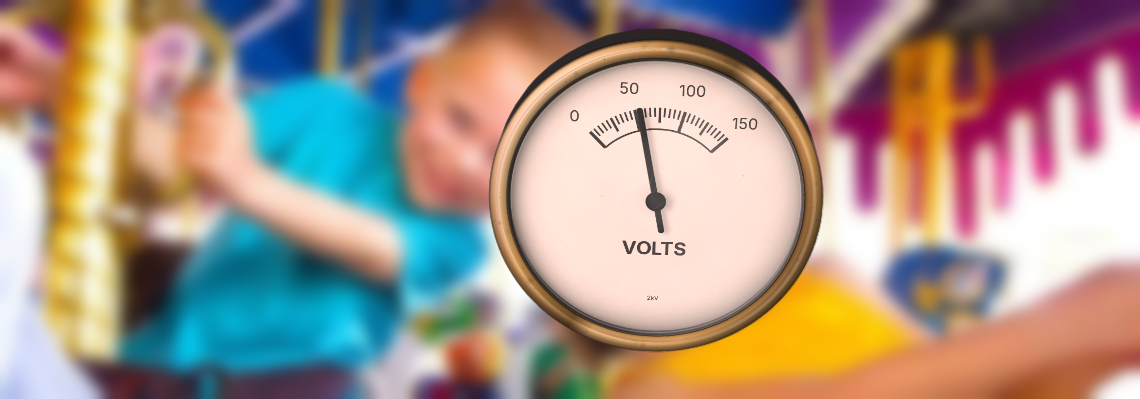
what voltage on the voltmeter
55 V
